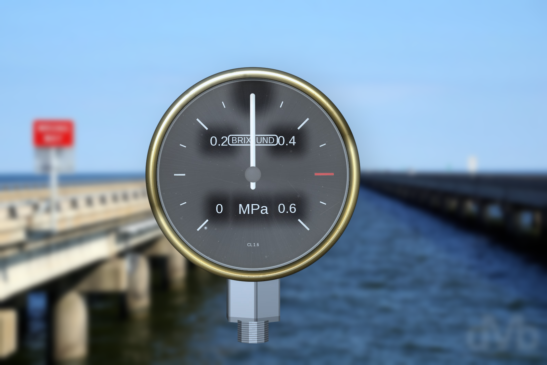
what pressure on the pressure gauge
0.3 MPa
